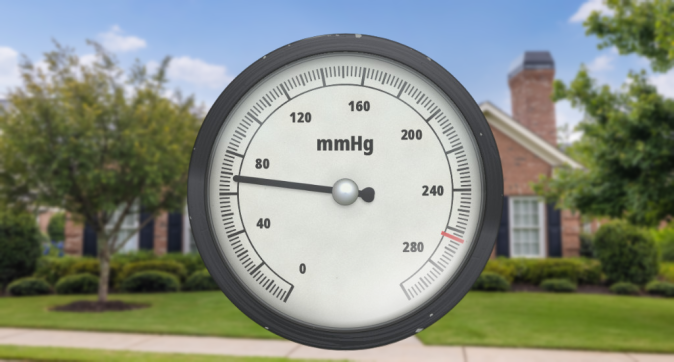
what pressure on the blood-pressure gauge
68 mmHg
